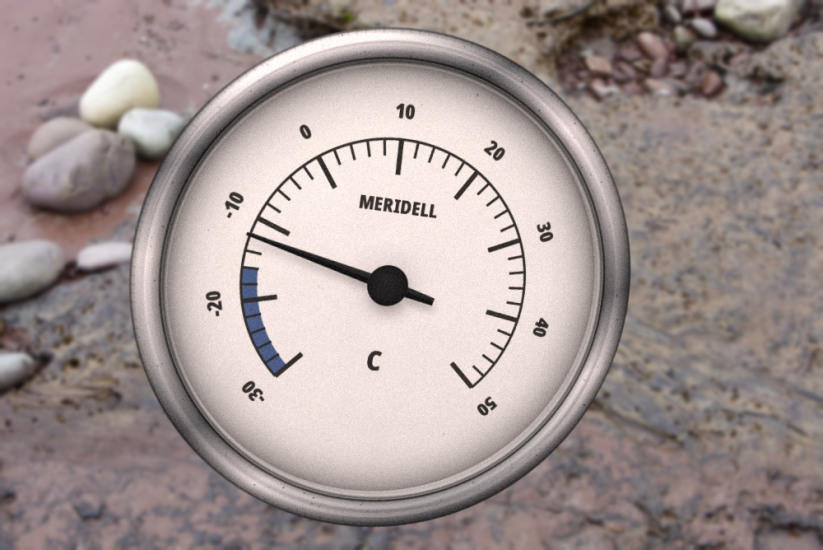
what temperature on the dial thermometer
-12 °C
